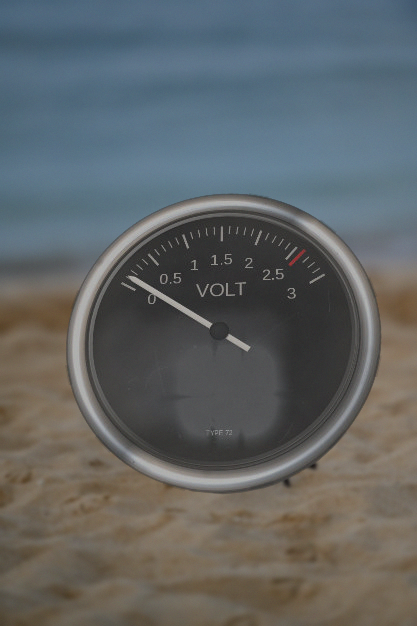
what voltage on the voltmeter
0.1 V
